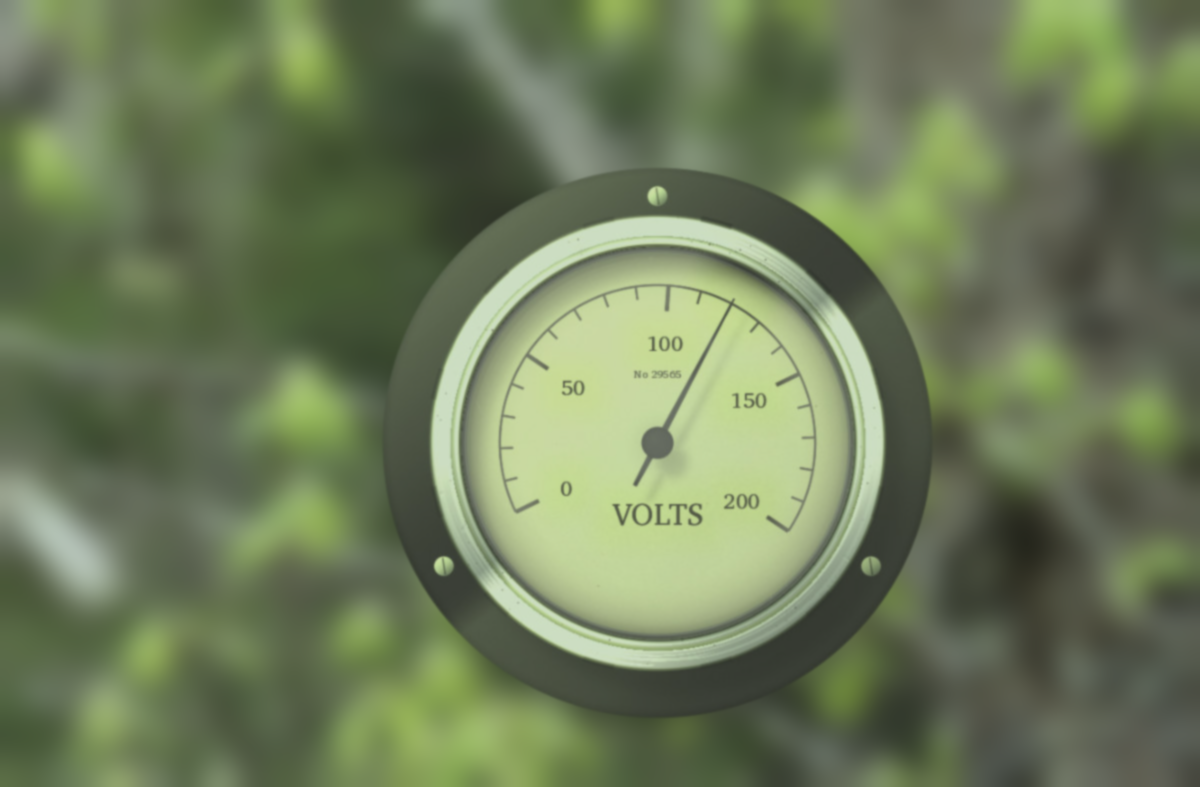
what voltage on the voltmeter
120 V
